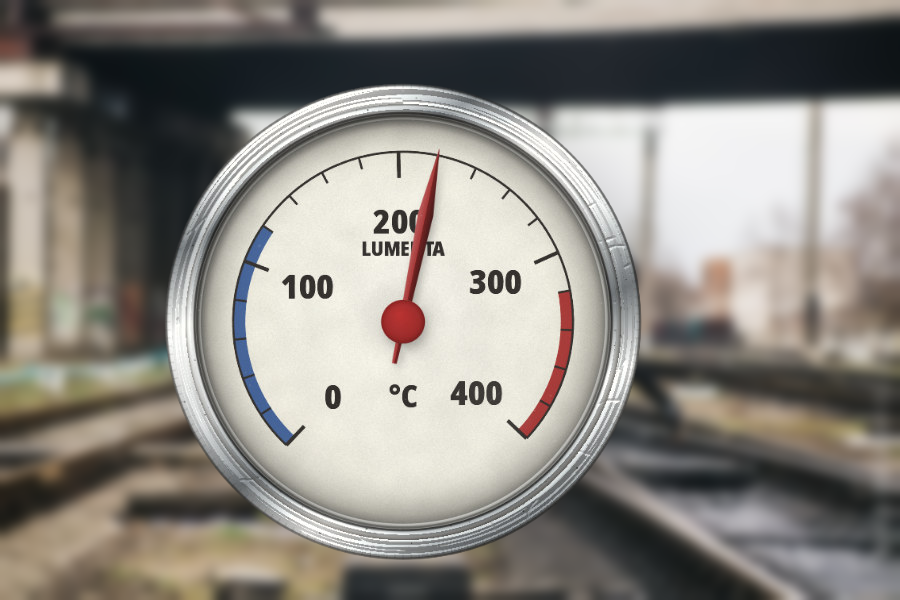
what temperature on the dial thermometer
220 °C
